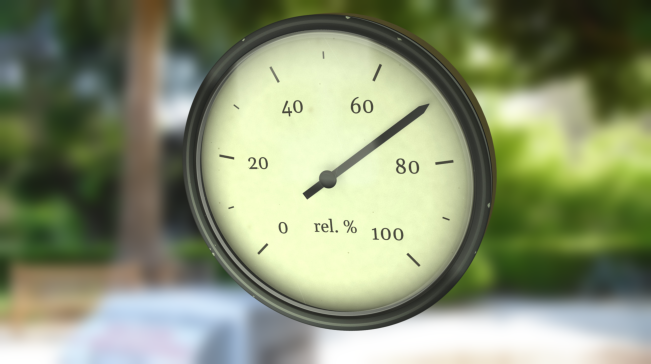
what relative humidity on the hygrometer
70 %
